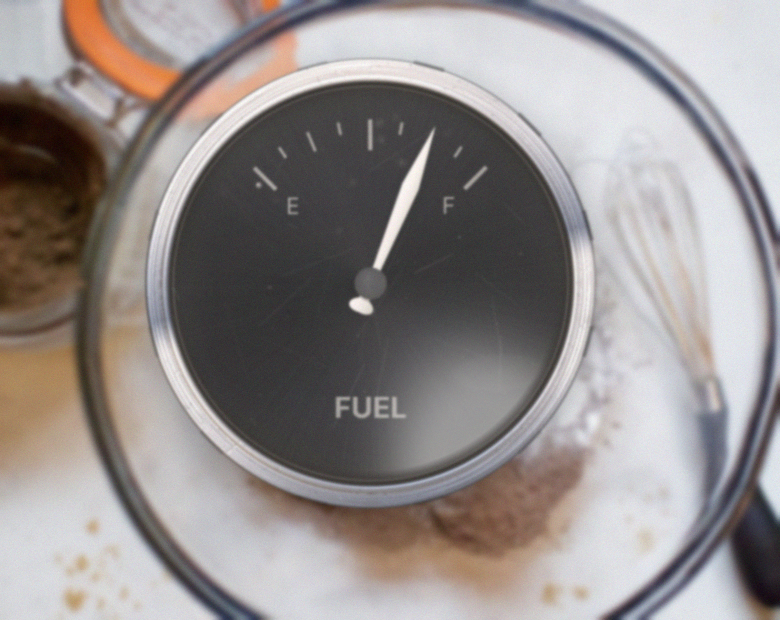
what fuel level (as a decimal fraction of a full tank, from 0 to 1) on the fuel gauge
0.75
